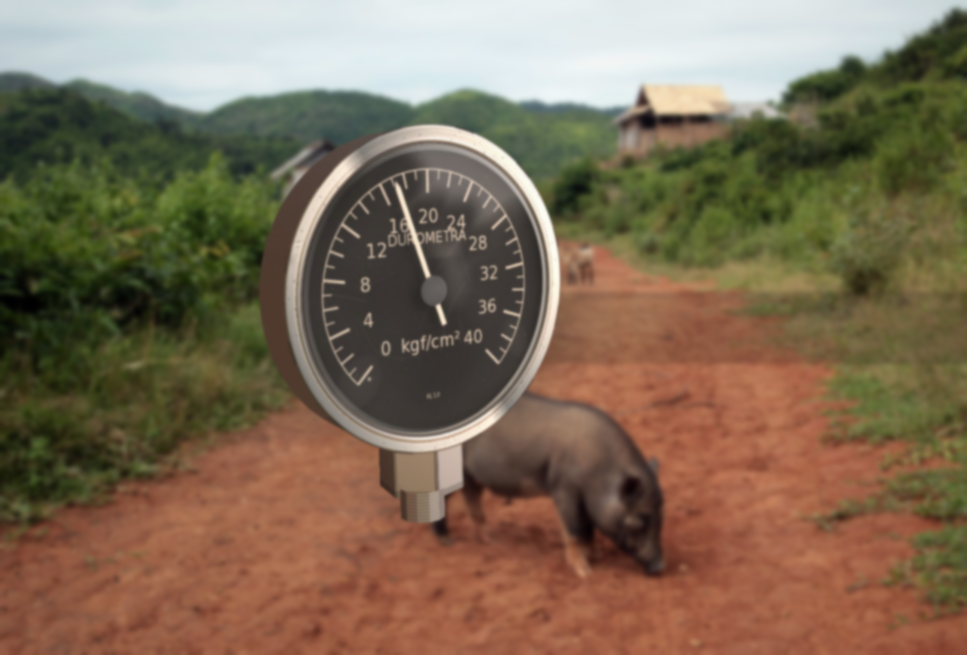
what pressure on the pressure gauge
17 kg/cm²
